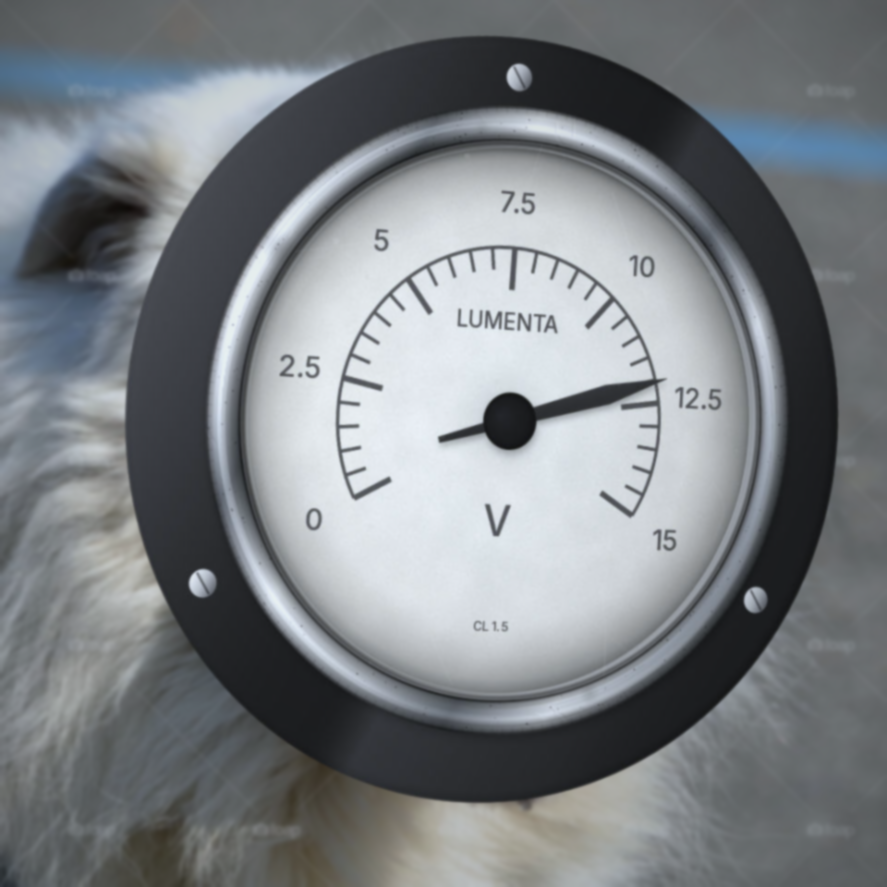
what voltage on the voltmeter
12 V
